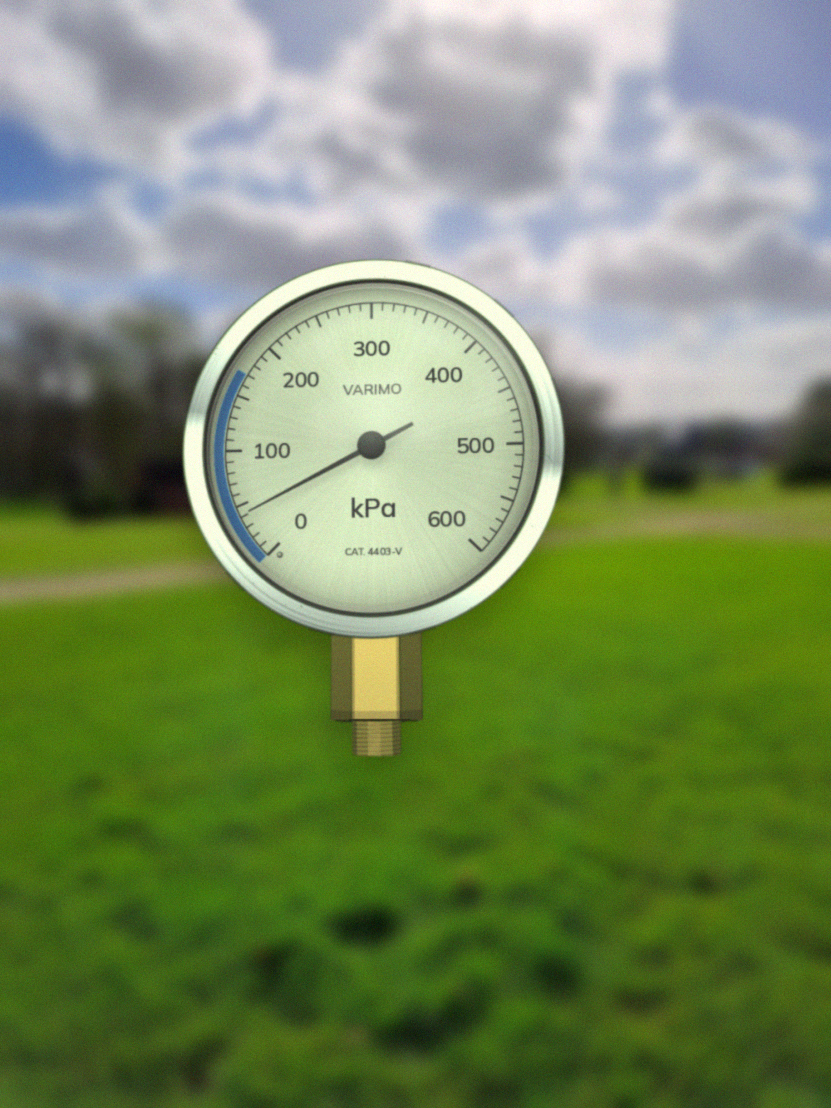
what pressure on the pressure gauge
40 kPa
